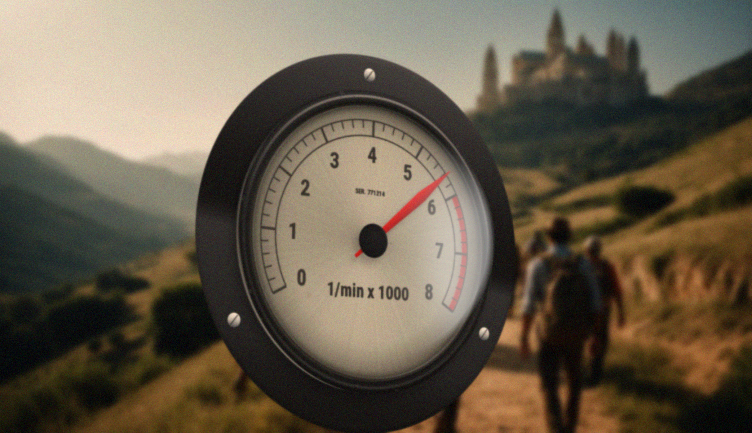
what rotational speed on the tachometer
5600 rpm
